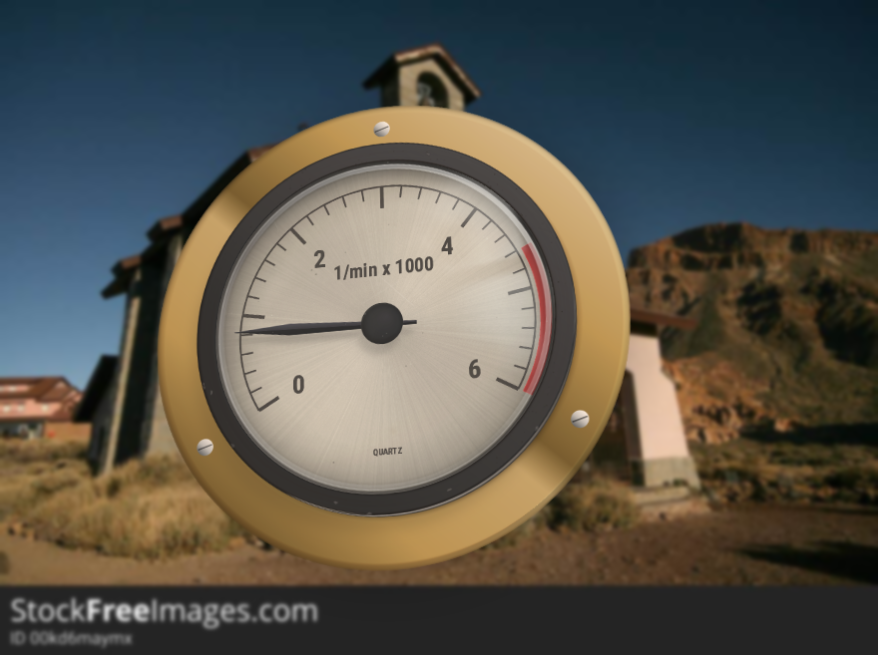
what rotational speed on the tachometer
800 rpm
